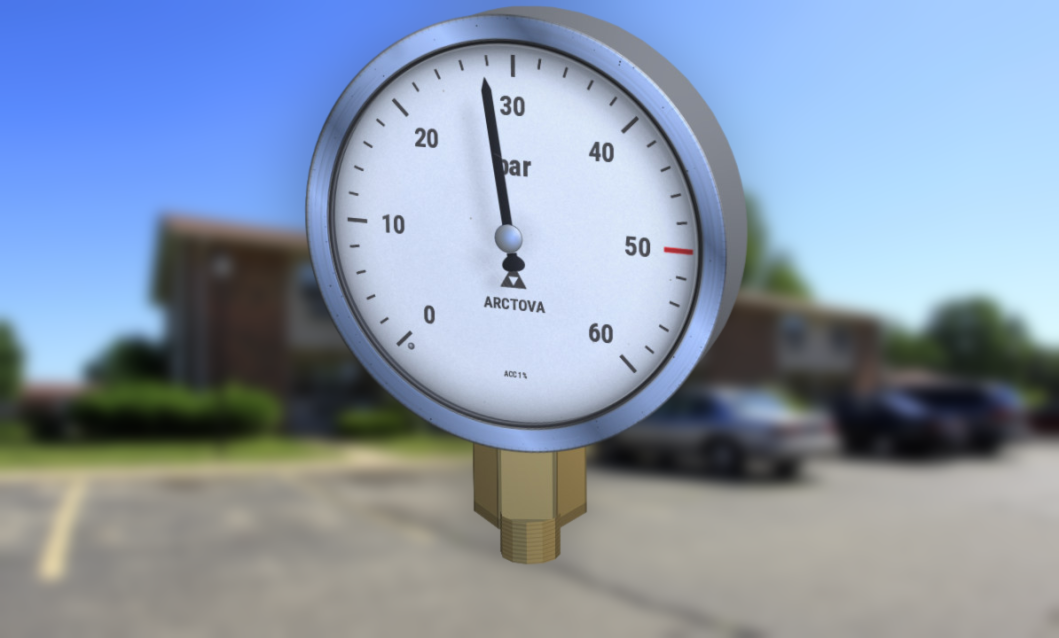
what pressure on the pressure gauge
28 bar
